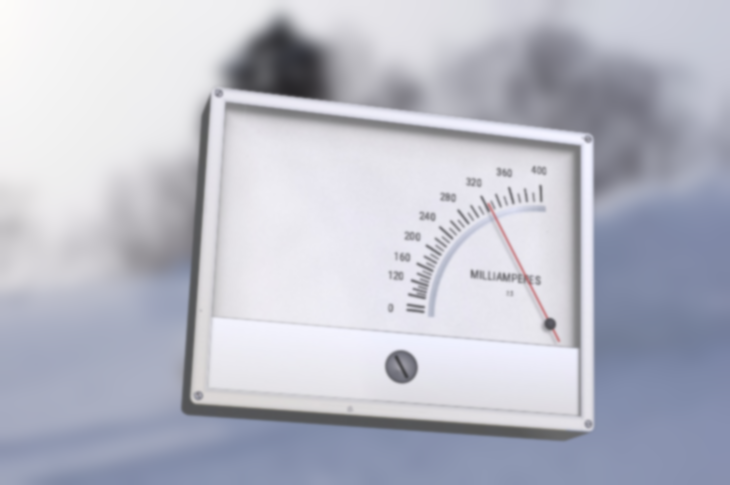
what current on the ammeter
320 mA
